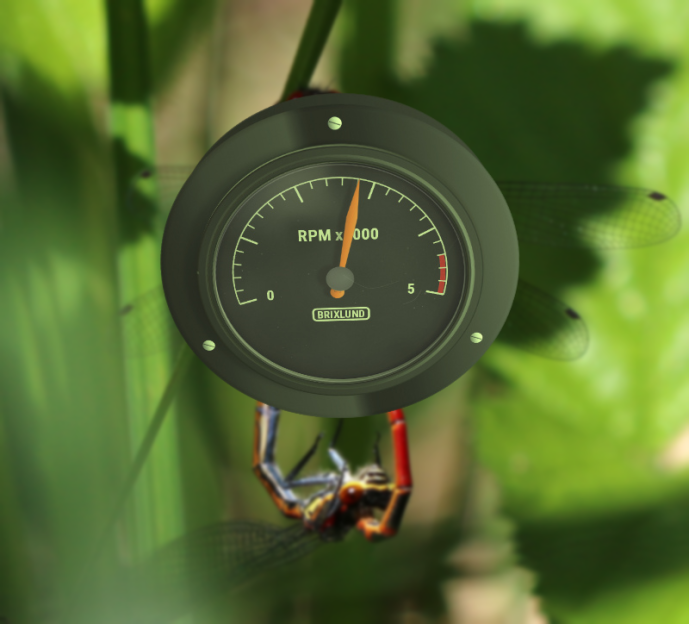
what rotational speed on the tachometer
2800 rpm
